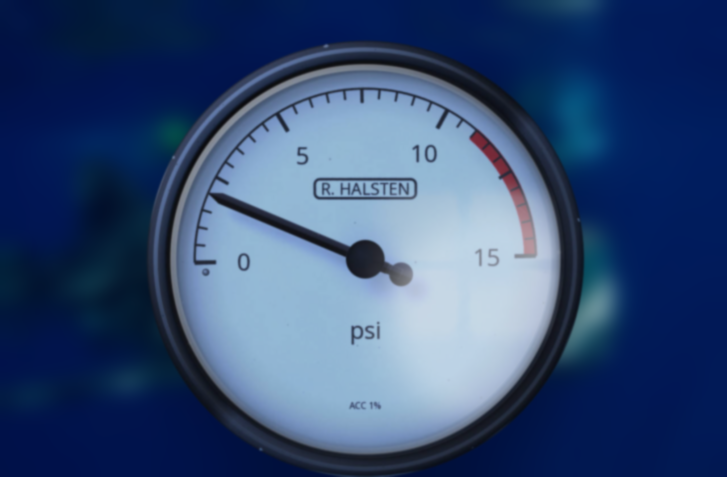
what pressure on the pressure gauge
2 psi
